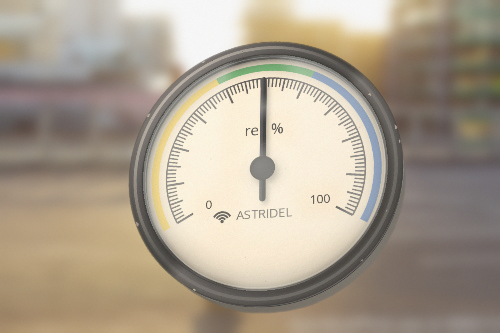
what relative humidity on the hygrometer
50 %
